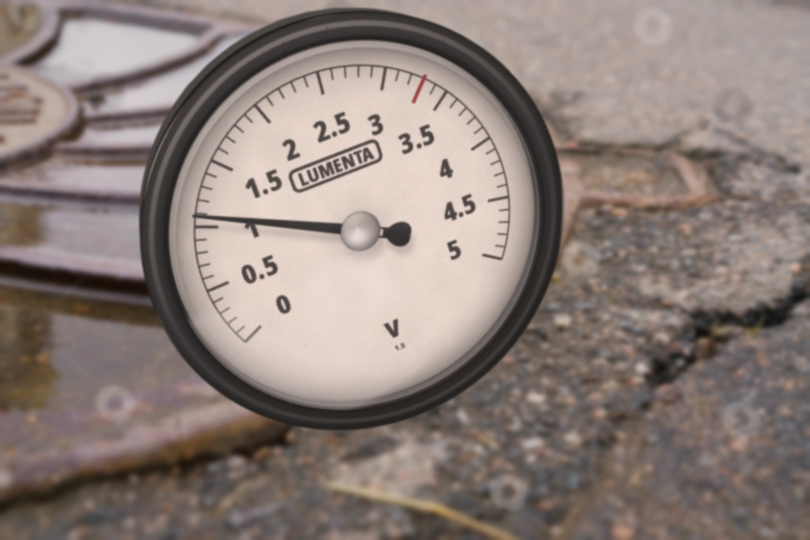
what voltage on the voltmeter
1.1 V
